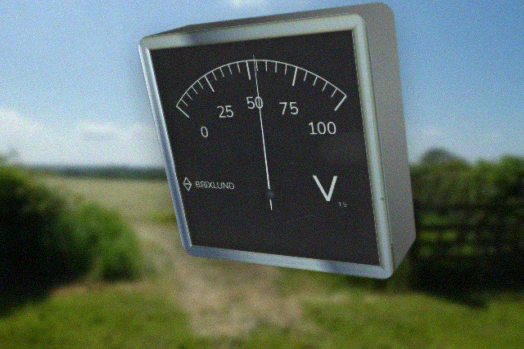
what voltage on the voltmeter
55 V
